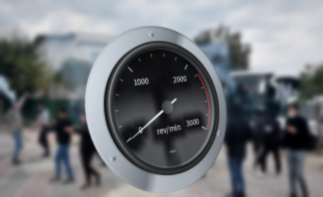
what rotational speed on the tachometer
0 rpm
